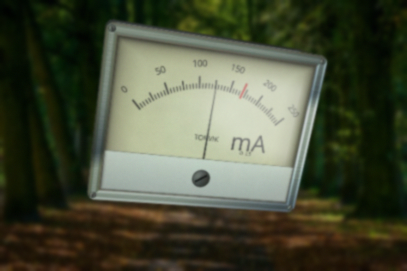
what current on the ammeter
125 mA
